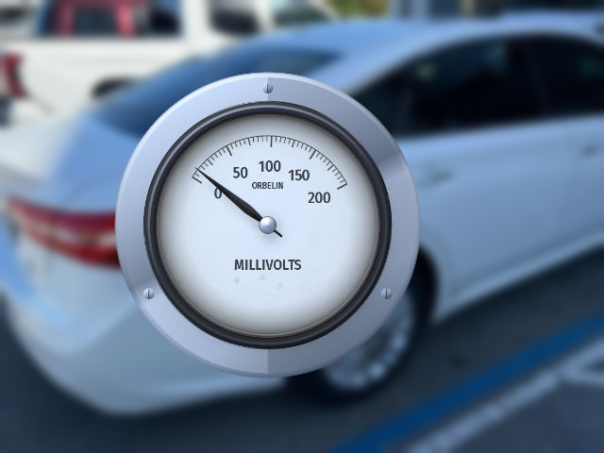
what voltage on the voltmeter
10 mV
